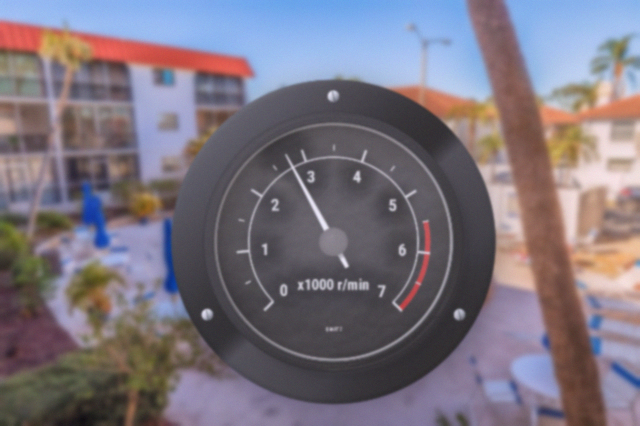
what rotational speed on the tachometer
2750 rpm
